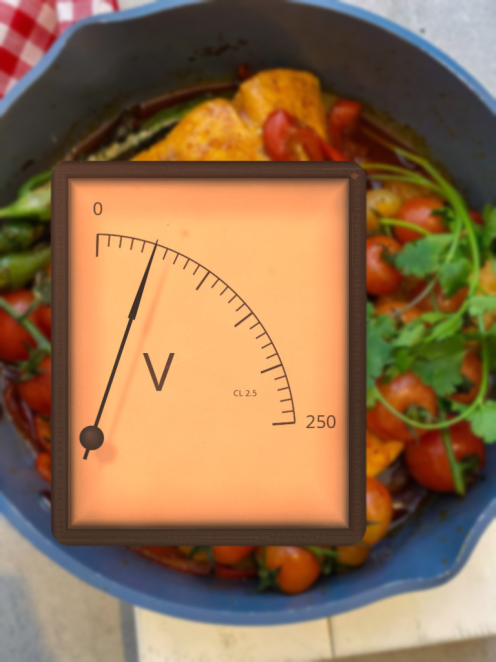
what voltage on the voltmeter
50 V
